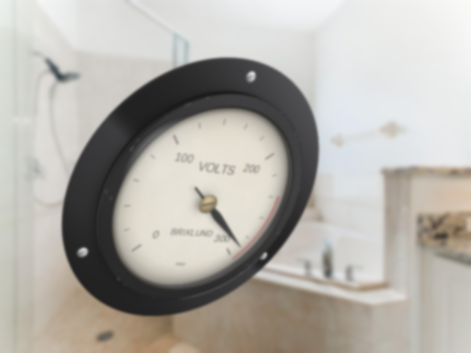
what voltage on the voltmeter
290 V
